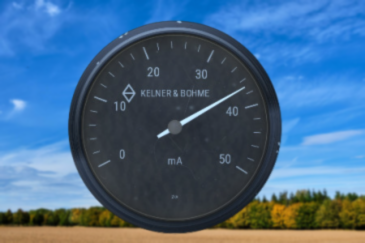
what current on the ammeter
37 mA
